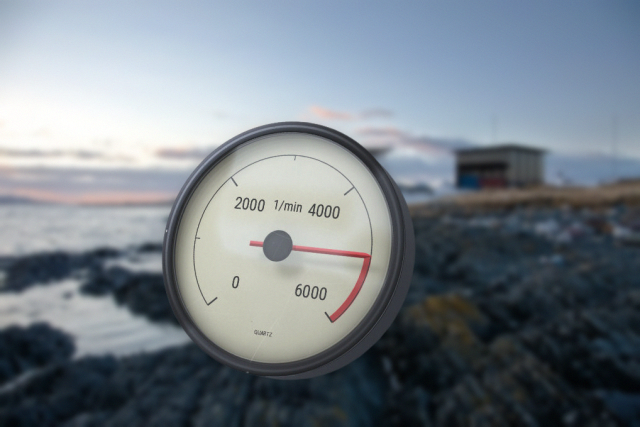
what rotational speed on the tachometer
5000 rpm
